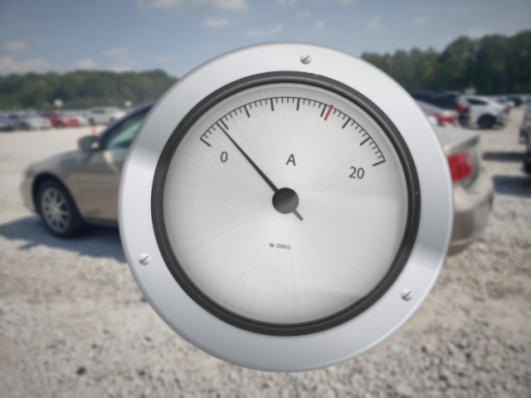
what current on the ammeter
2 A
